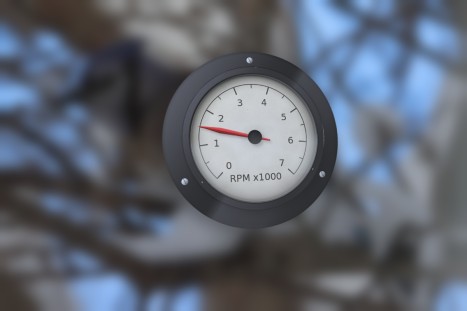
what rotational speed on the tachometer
1500 rpm
